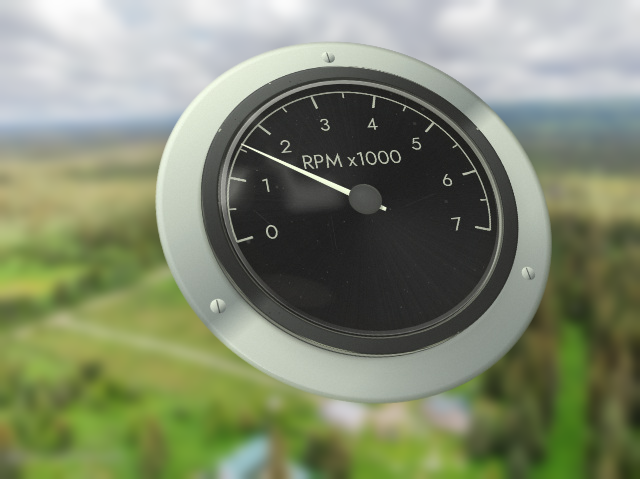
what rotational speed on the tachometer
1500 rpm
